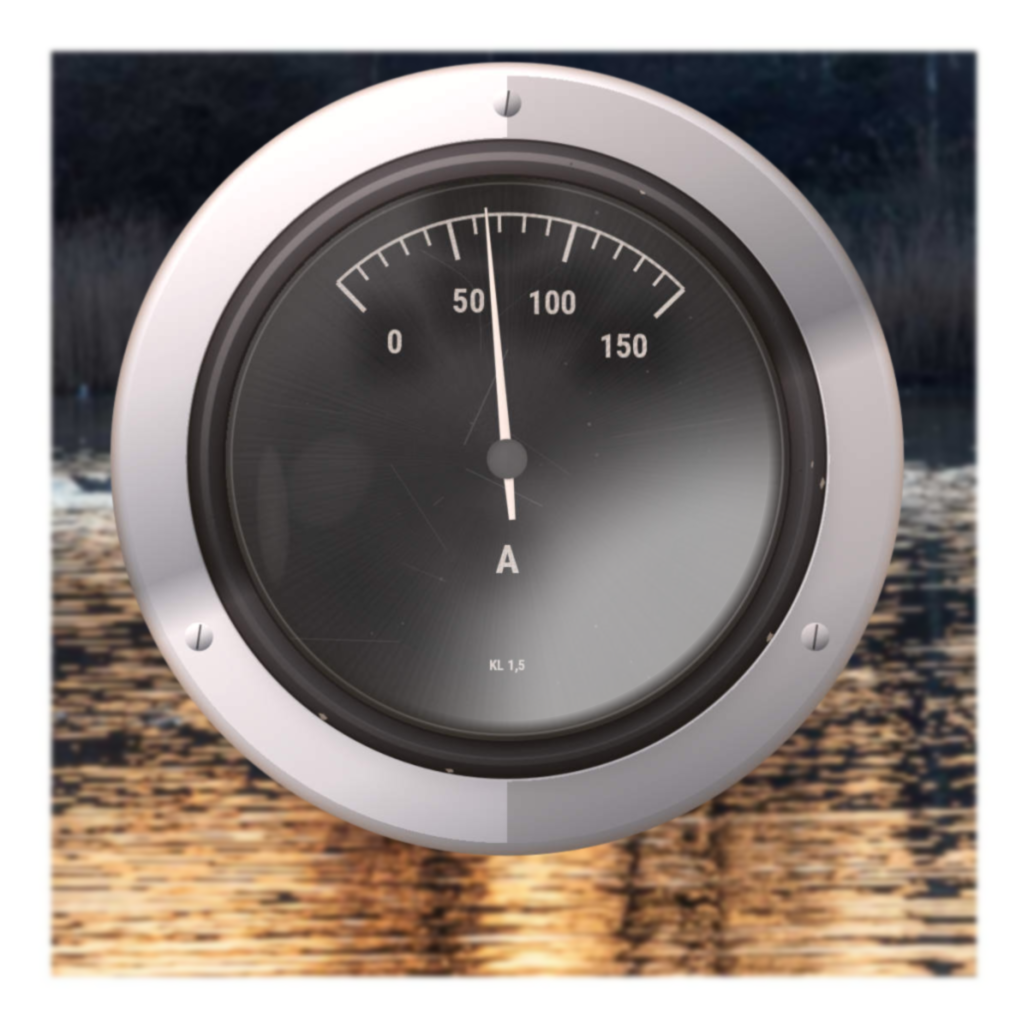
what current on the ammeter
65 A
